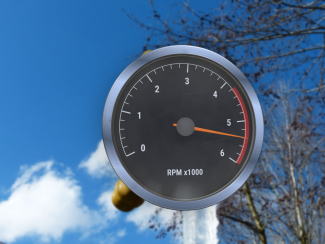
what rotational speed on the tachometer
5400 rpm
